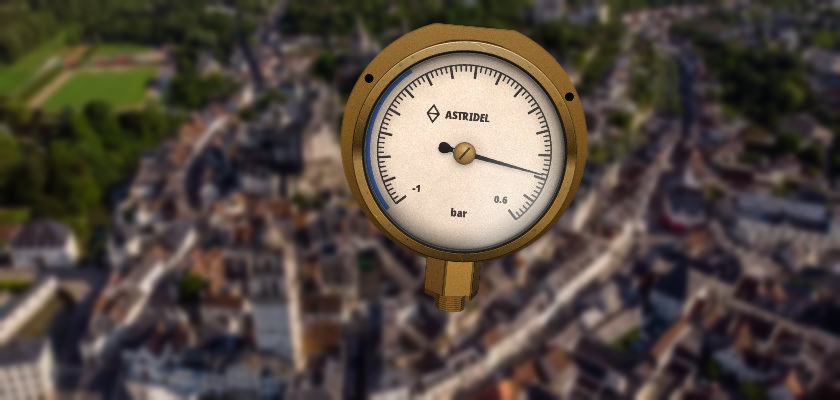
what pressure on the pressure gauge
0.38 bar
